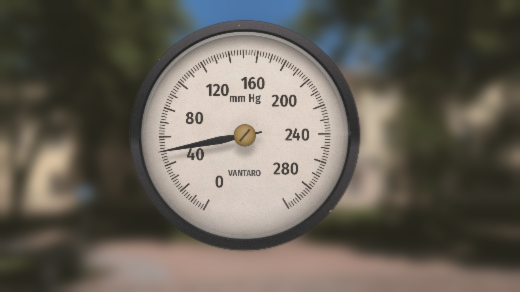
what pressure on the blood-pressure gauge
50 mmHg
